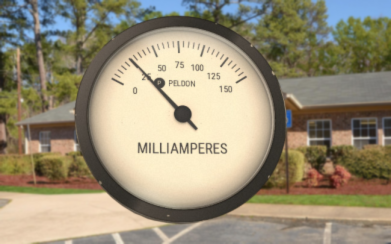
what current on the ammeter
25 mA
